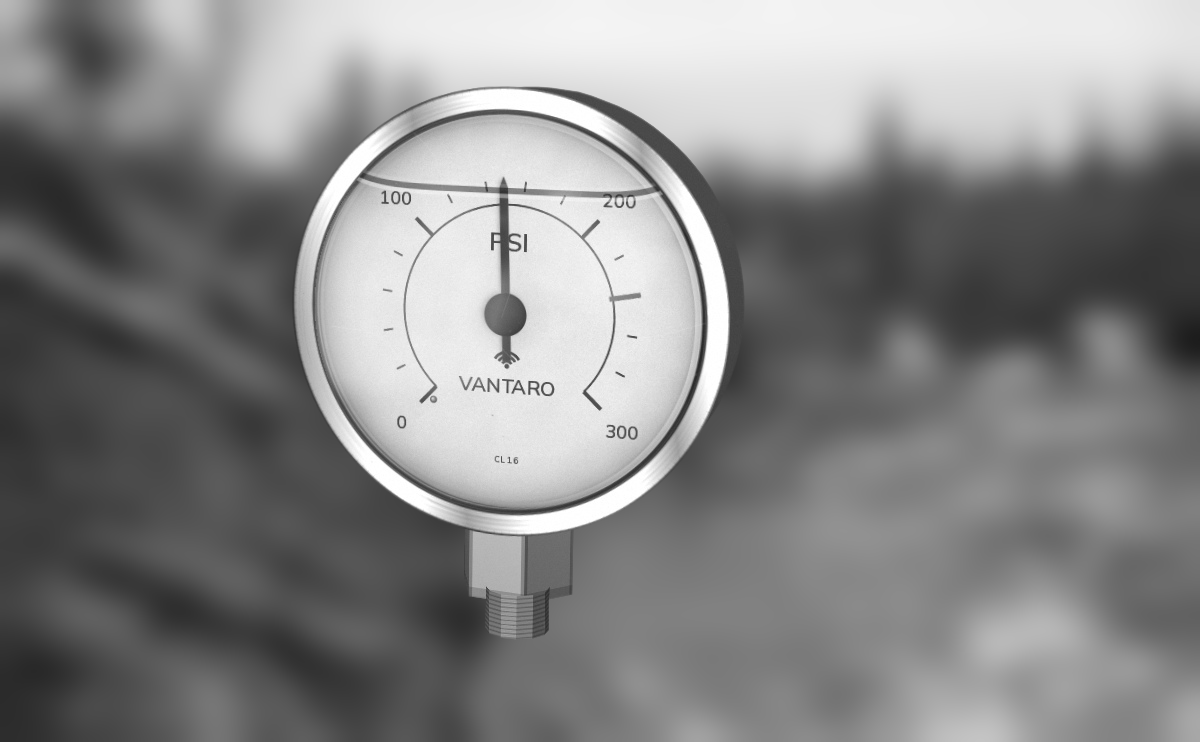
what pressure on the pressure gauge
150 psi
